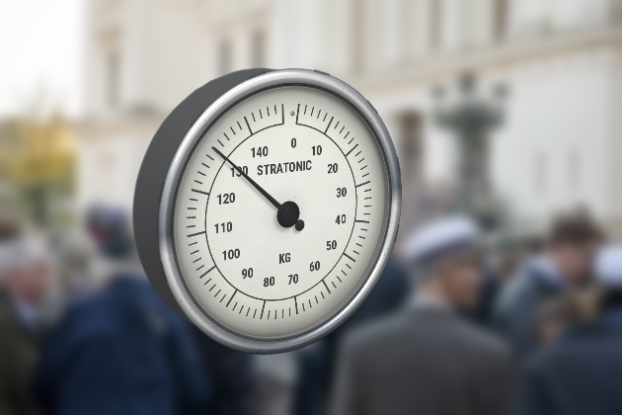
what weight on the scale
130 kg
